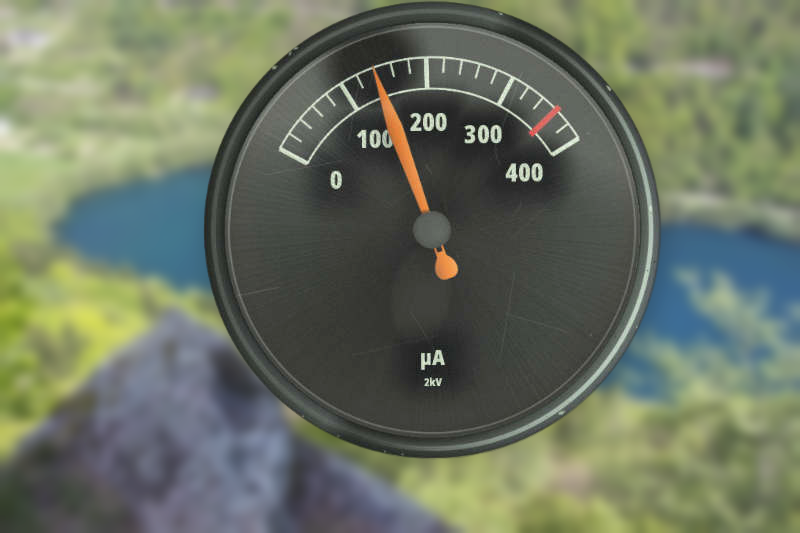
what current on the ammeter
140 µA
